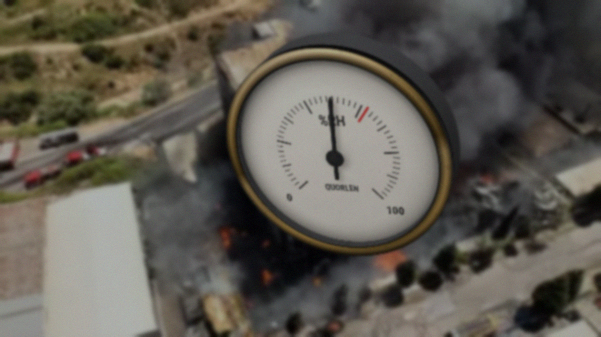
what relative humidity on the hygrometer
50 %
